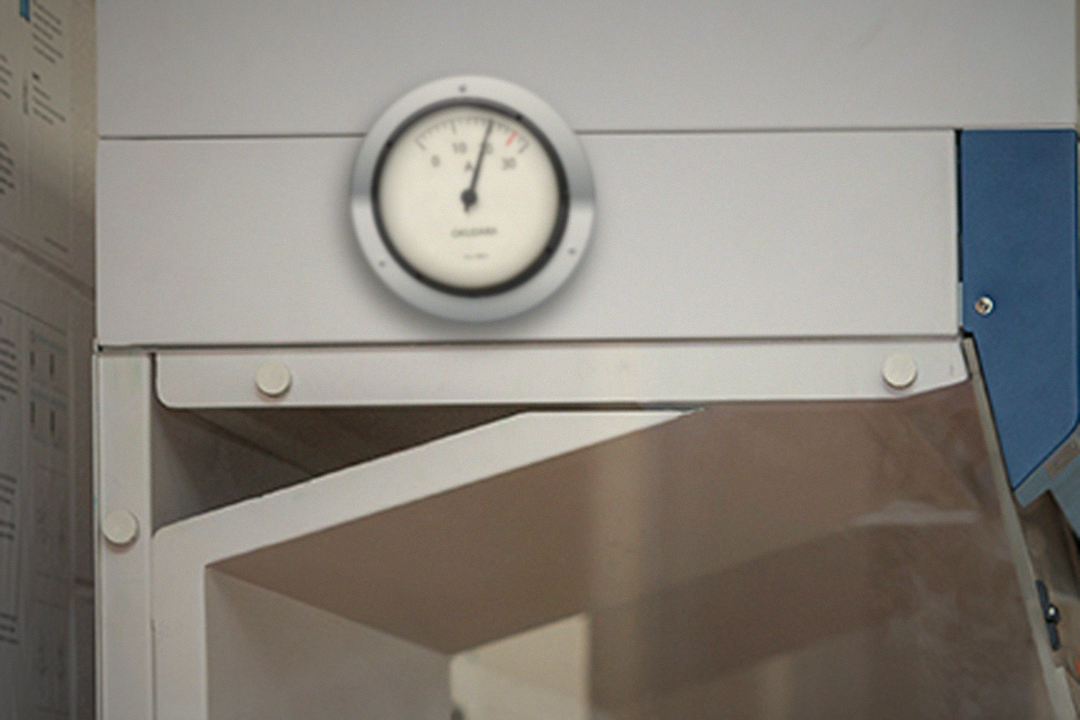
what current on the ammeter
20 A
